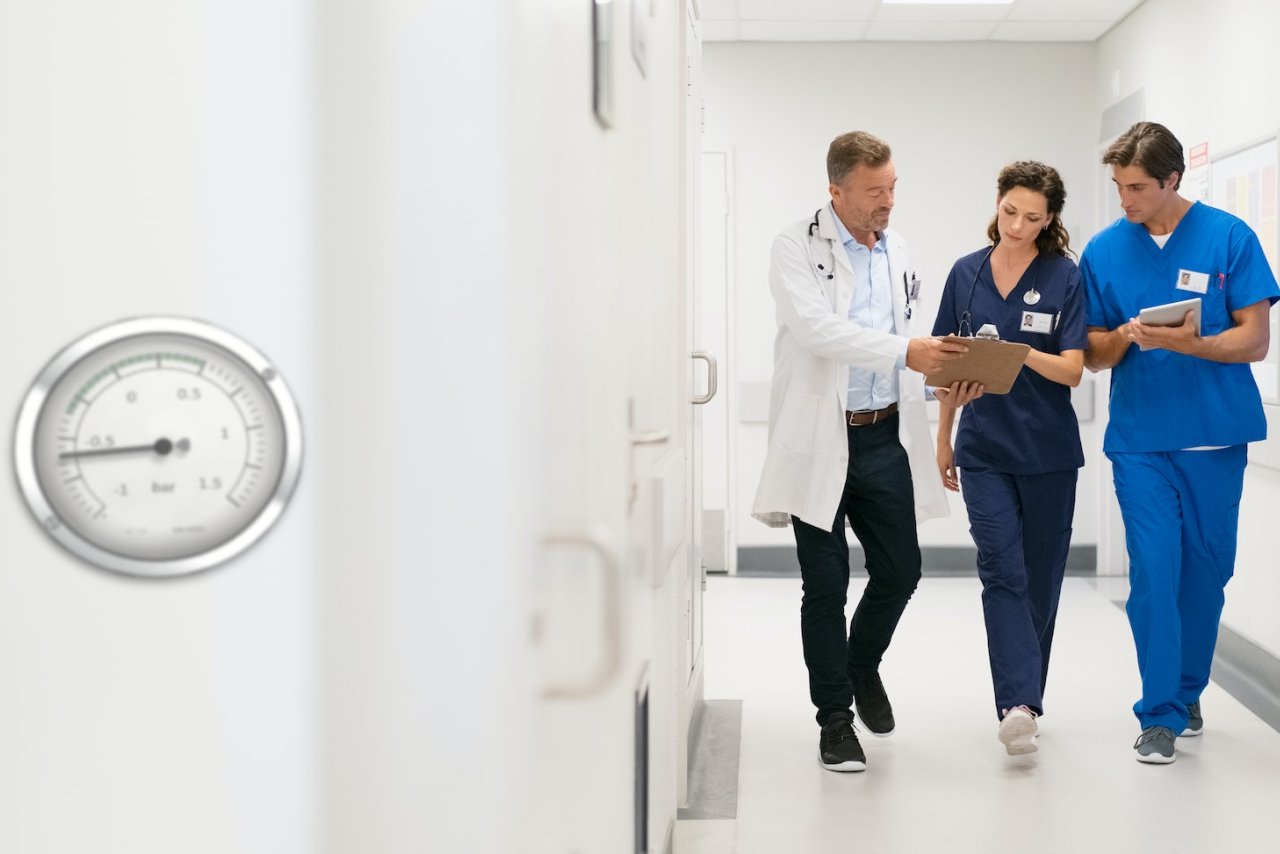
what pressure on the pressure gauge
-0.6 bar
